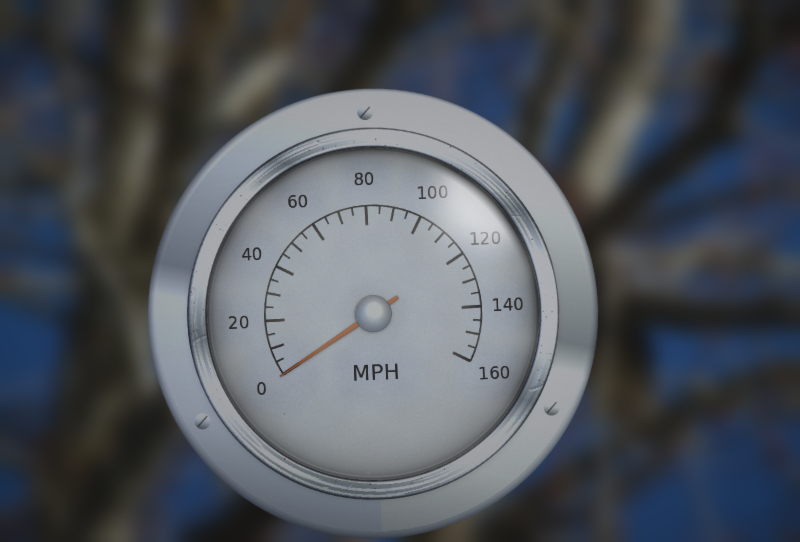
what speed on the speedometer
0 mph
